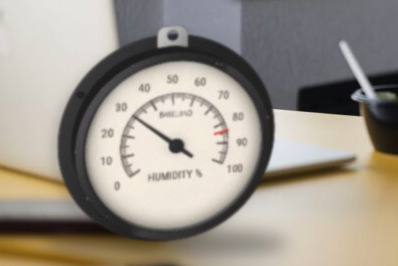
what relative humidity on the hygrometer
30 %
